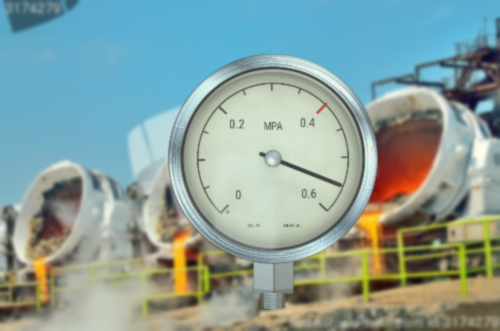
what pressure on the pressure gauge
0.55 MPa
